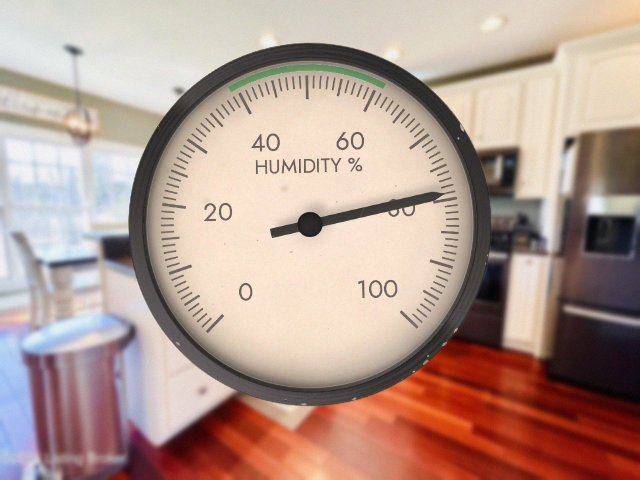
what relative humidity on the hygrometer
79 %
